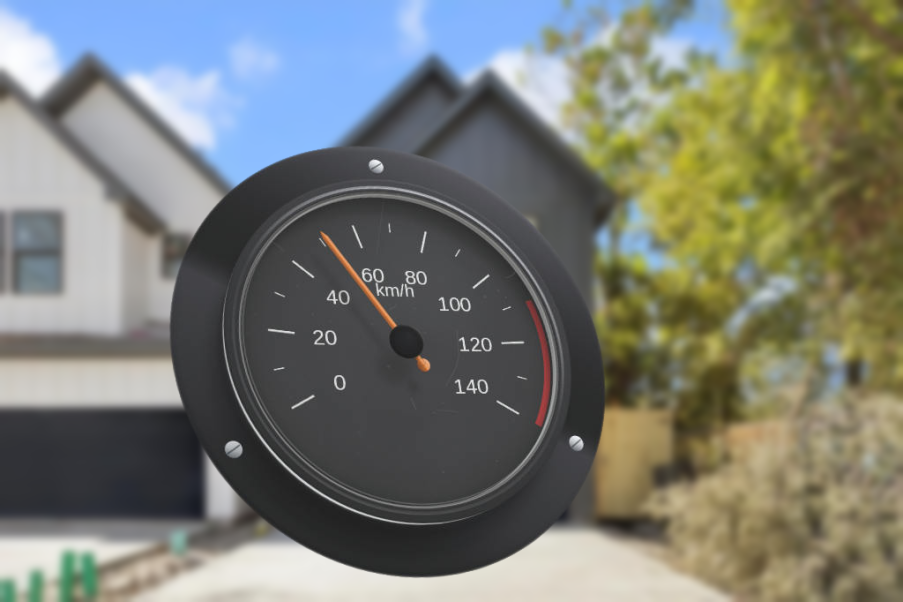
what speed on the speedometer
50 km/h
